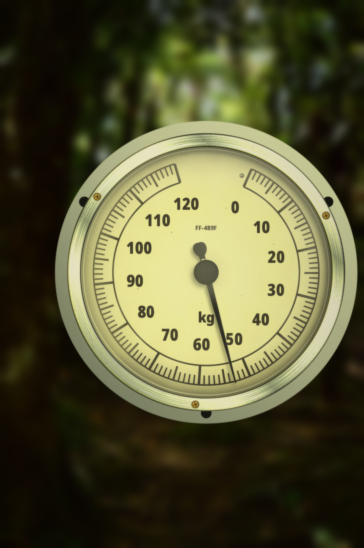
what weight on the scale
53 kg
